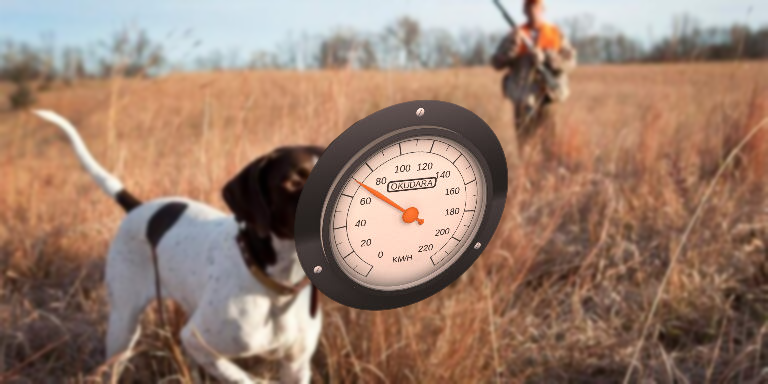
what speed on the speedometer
70 km/h
